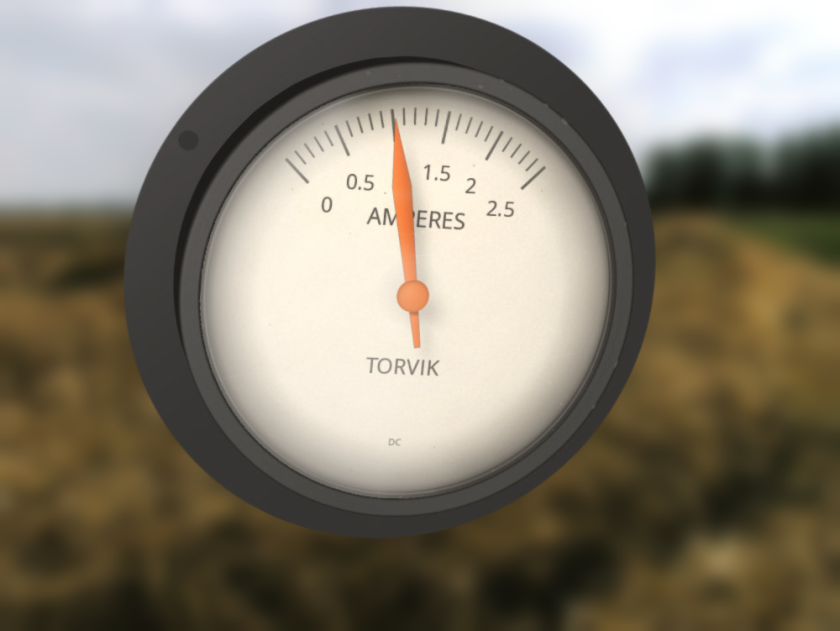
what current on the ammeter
1 A
